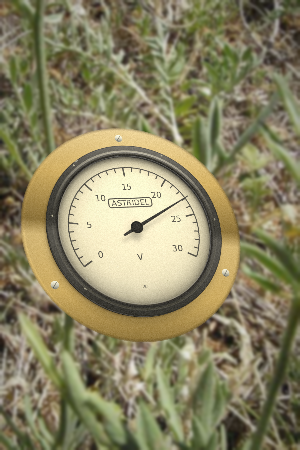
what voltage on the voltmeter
23 V
